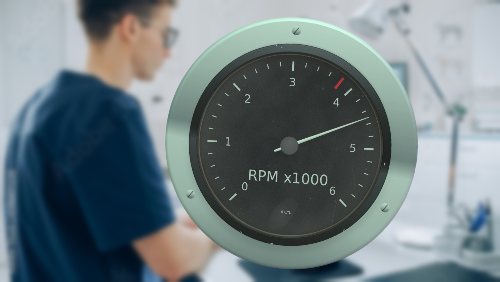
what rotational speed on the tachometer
4500 rpm
